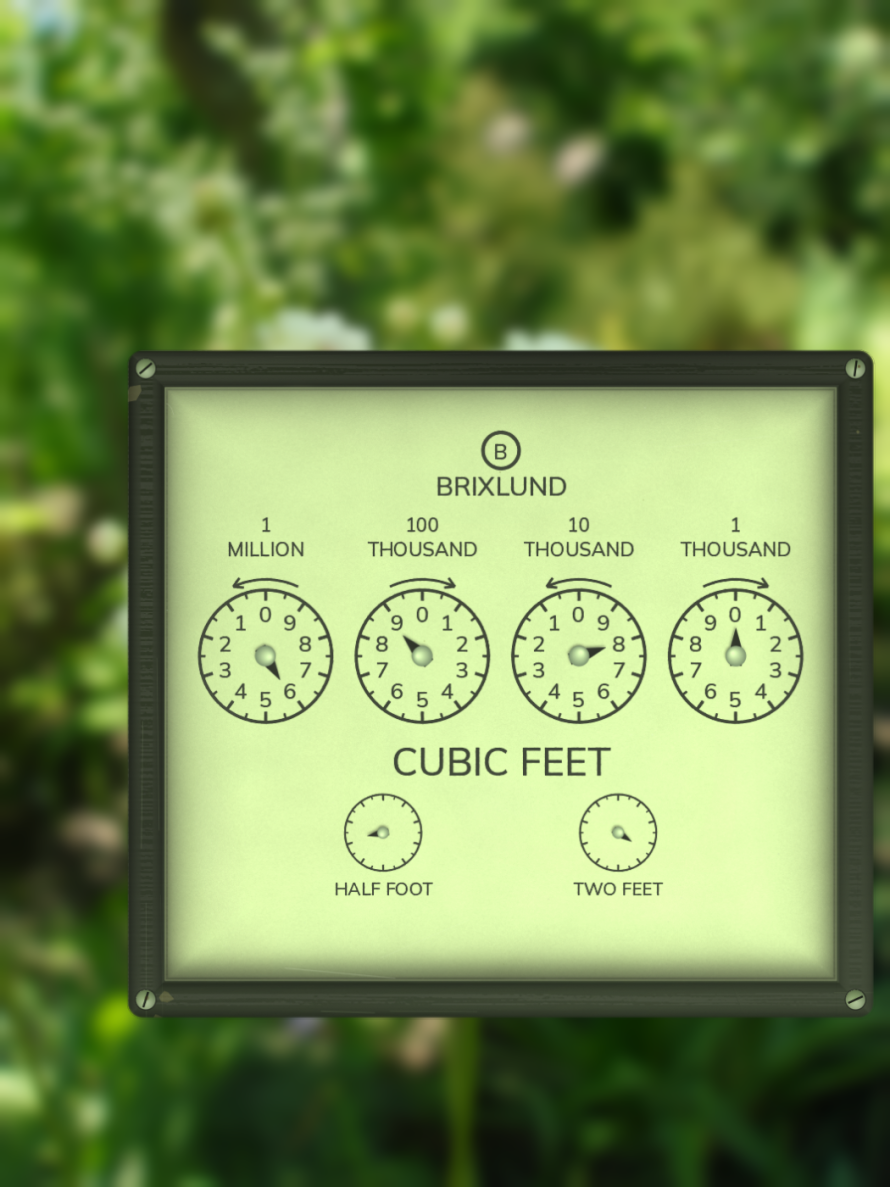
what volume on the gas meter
588000 ft³
